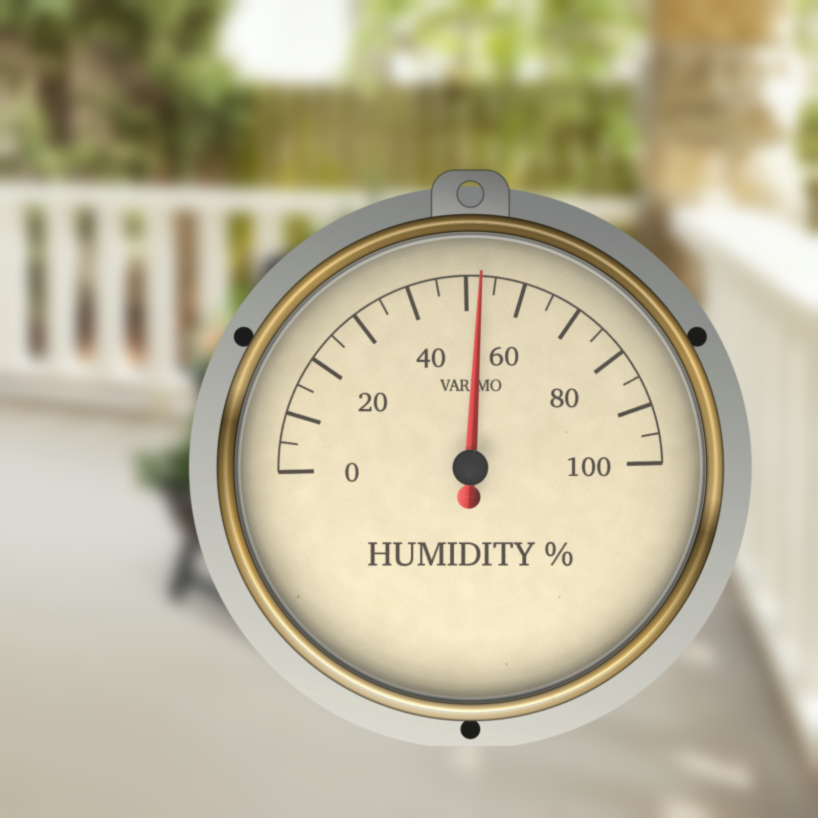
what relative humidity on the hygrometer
52.5 %
